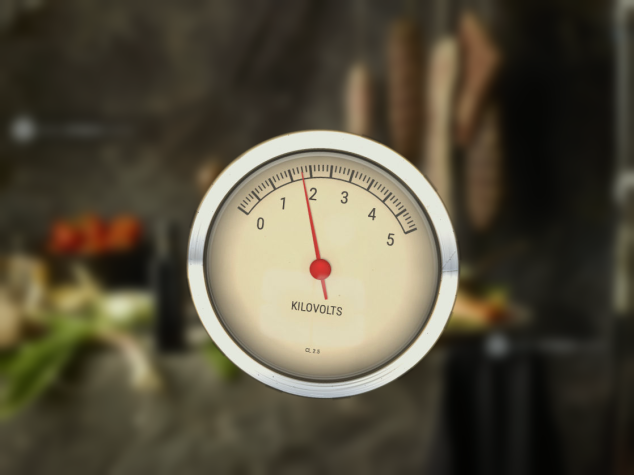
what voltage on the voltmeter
1.8 kV
